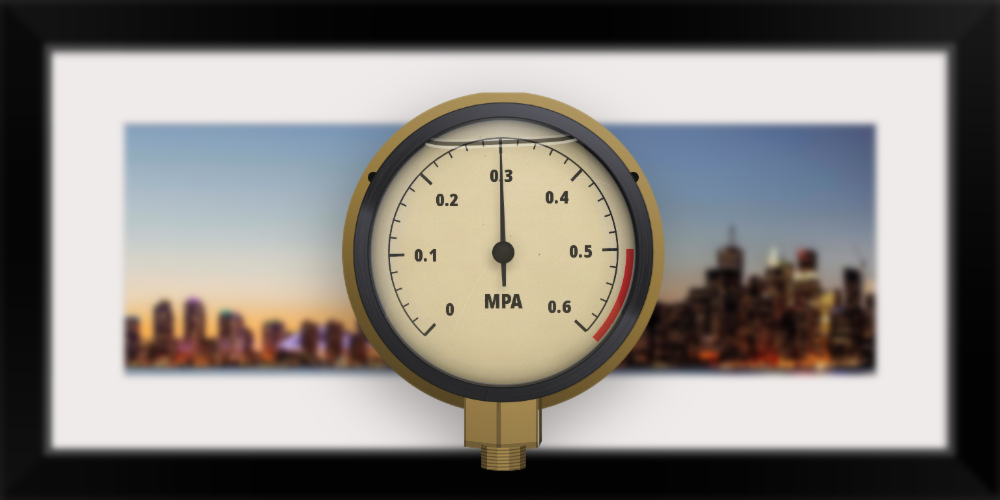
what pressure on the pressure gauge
0.3 MPa
